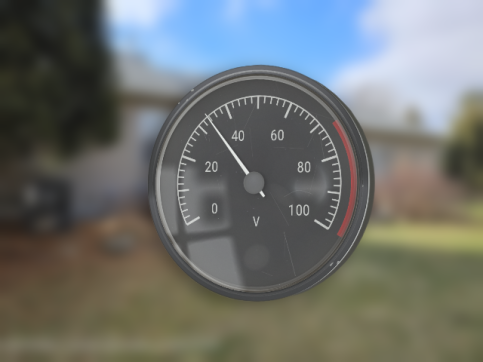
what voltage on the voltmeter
34 V
